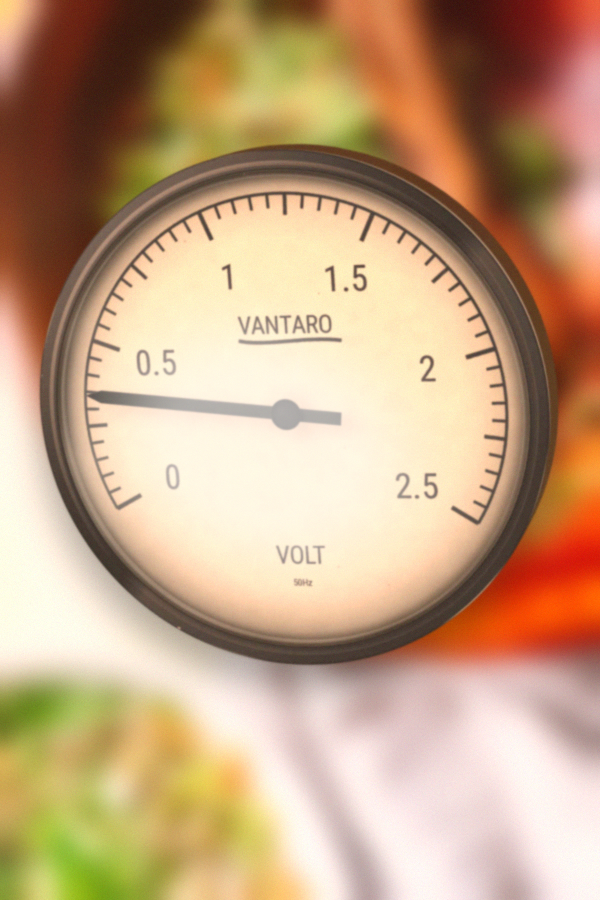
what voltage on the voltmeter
0.35 V
